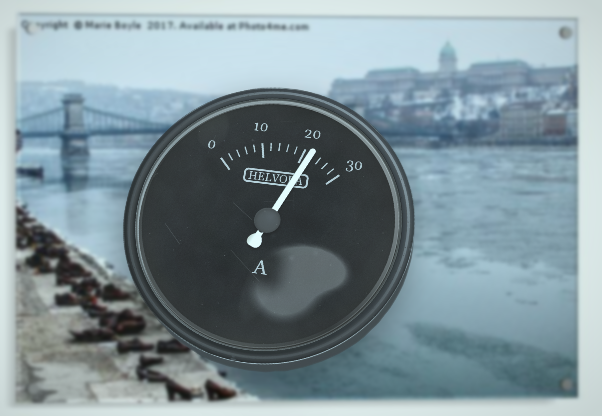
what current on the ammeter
22 A
